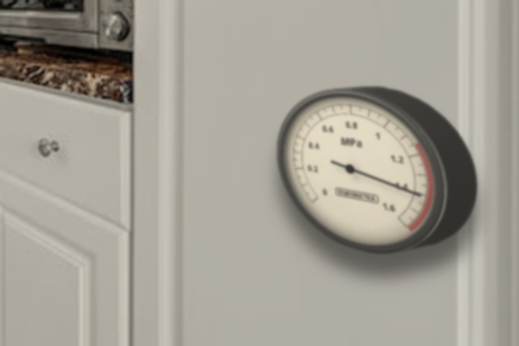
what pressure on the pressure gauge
1.4 MPa
